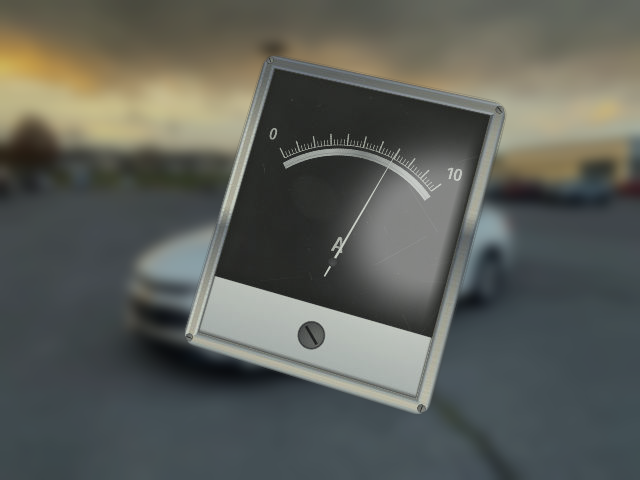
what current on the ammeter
7 A
